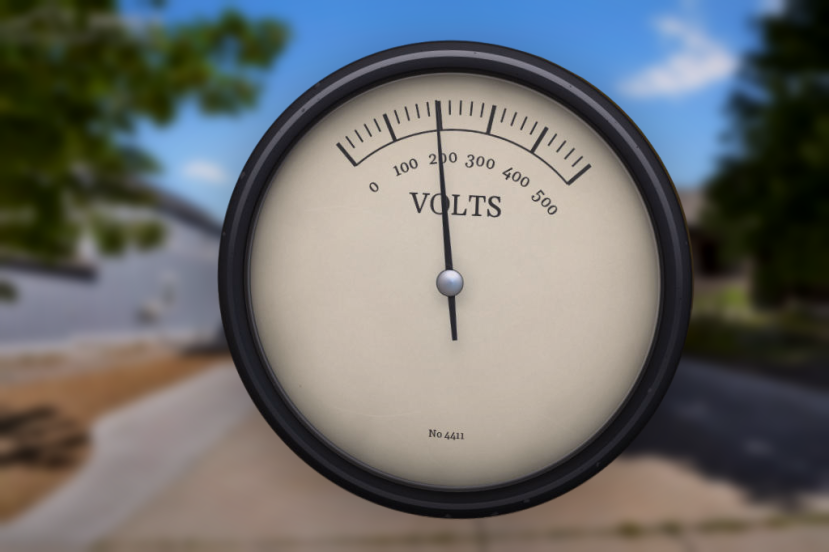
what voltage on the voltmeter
200 V
